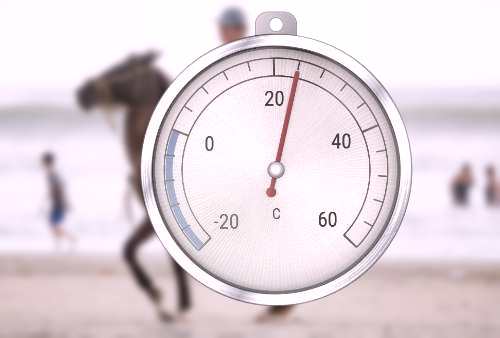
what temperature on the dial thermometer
24 °C
